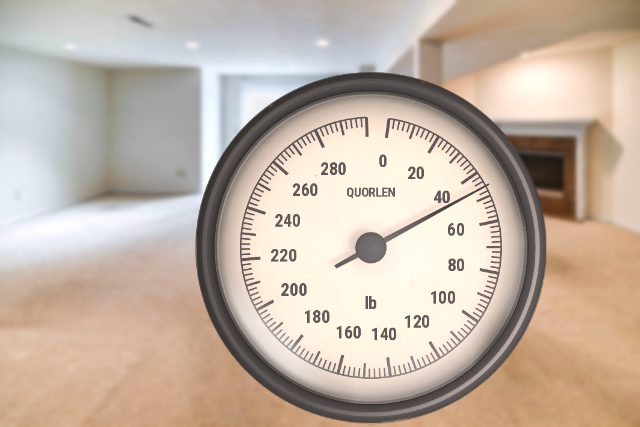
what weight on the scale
46 lb
